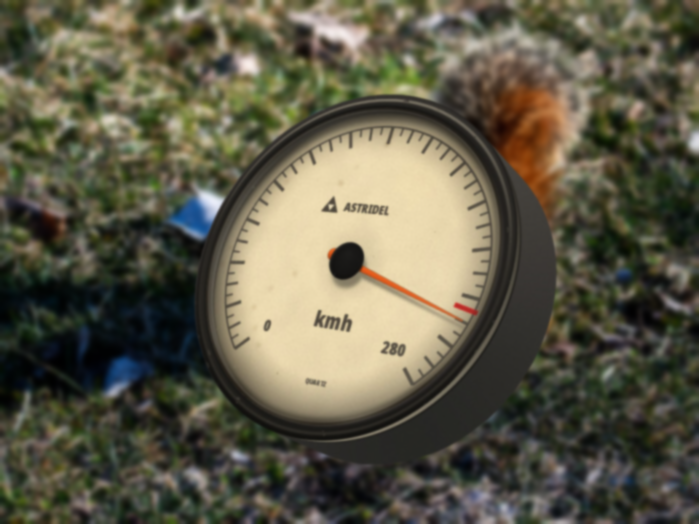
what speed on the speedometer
250 km/h
